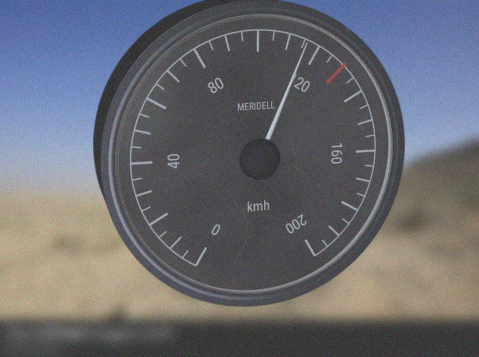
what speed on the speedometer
115 km/h
